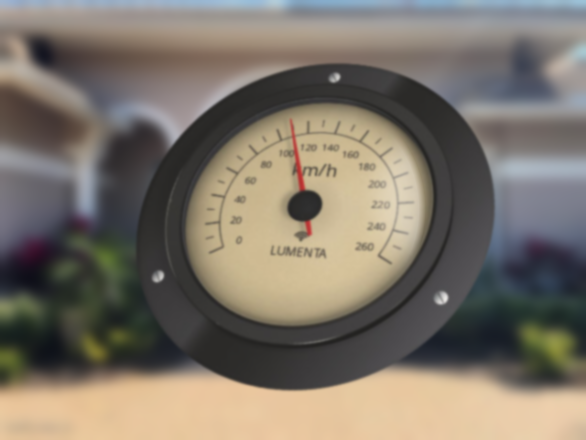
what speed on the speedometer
110 km/h
